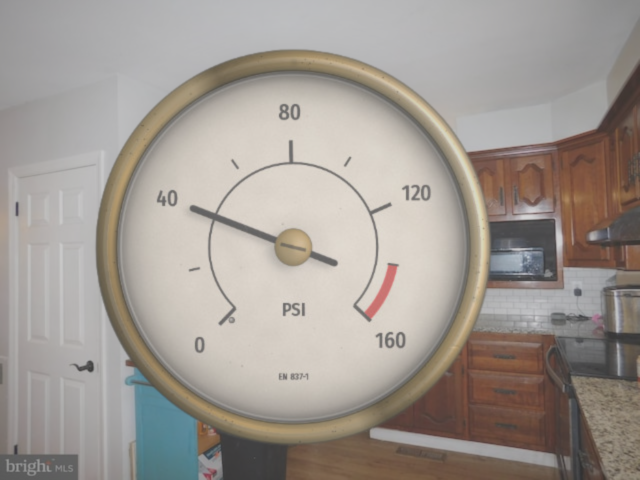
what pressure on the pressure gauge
40 psi
